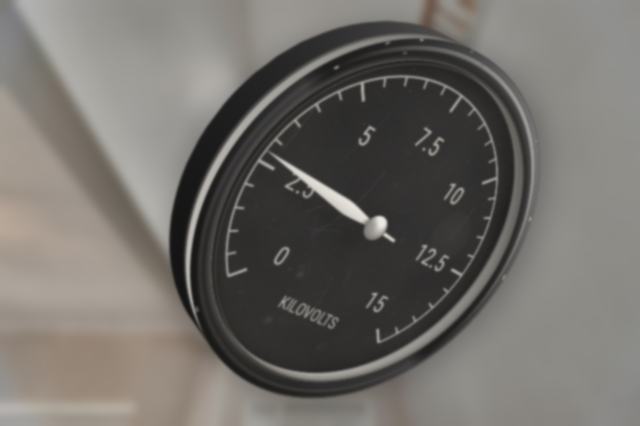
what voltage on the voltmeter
2.75 kV
